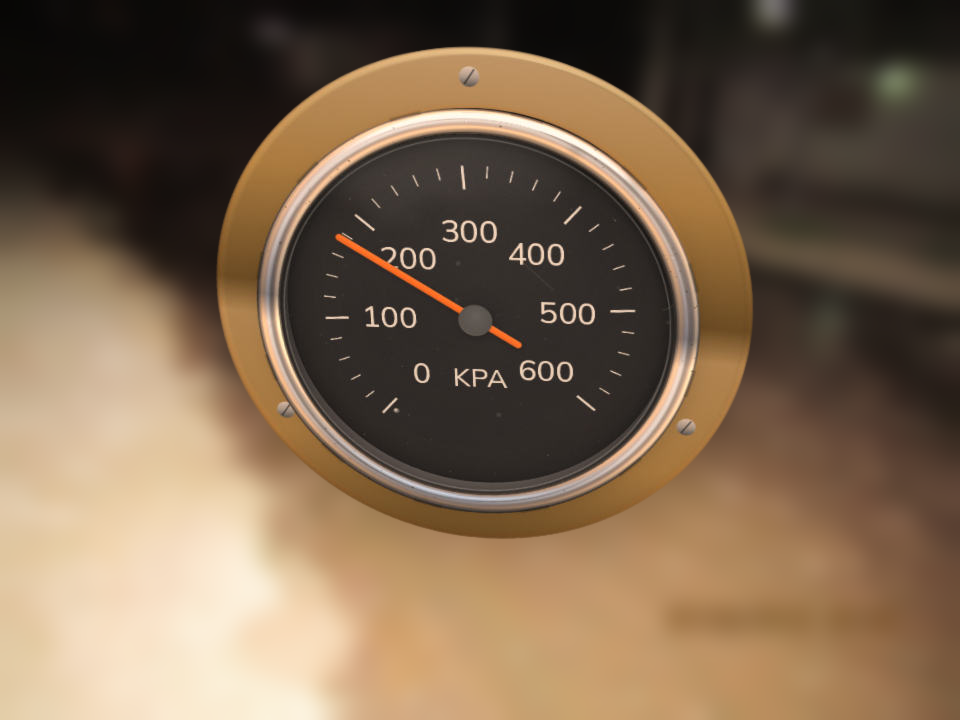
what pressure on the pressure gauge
180 kPa
